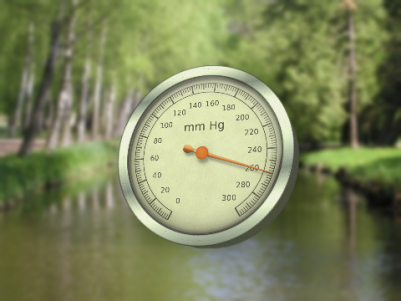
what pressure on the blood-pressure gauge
260 mmHg
